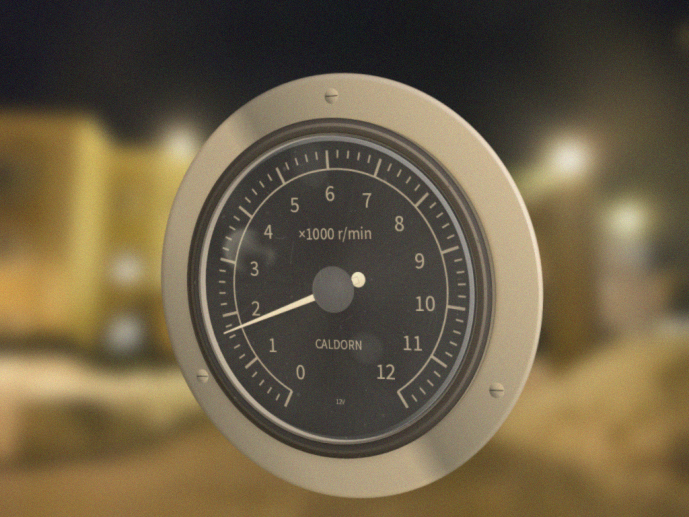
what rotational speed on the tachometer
1700 rpm
